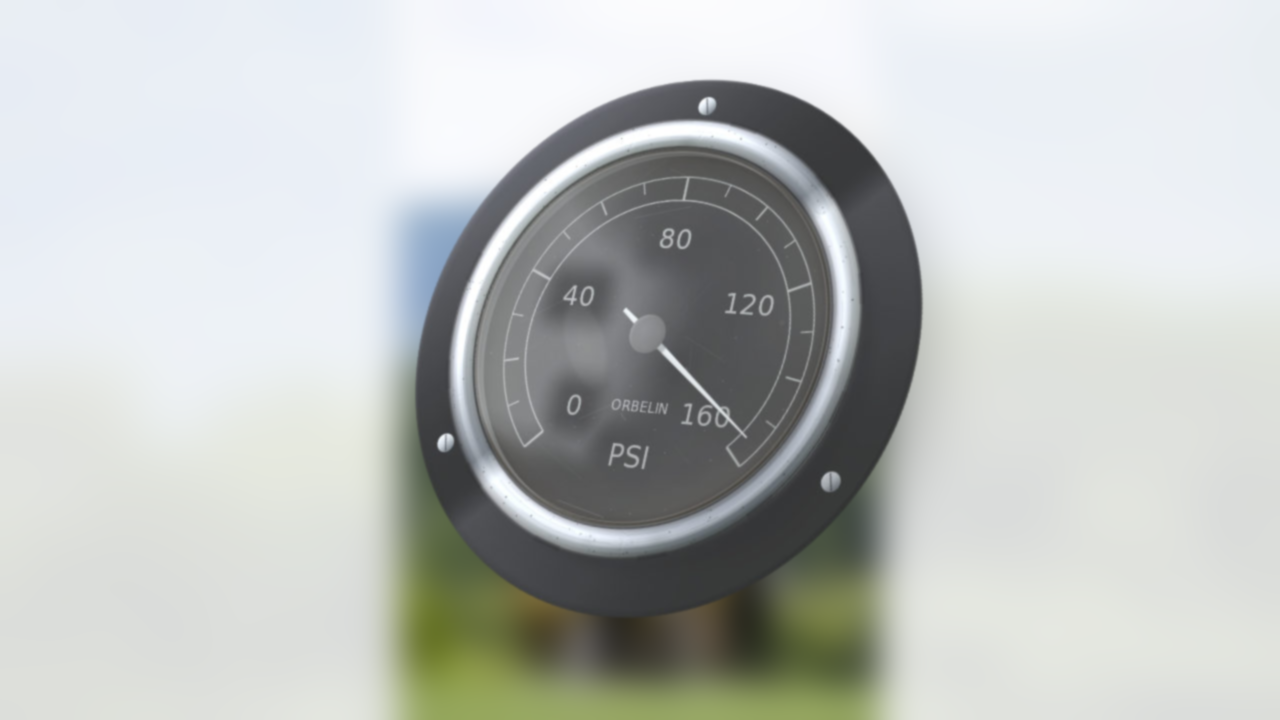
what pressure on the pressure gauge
155 psi
